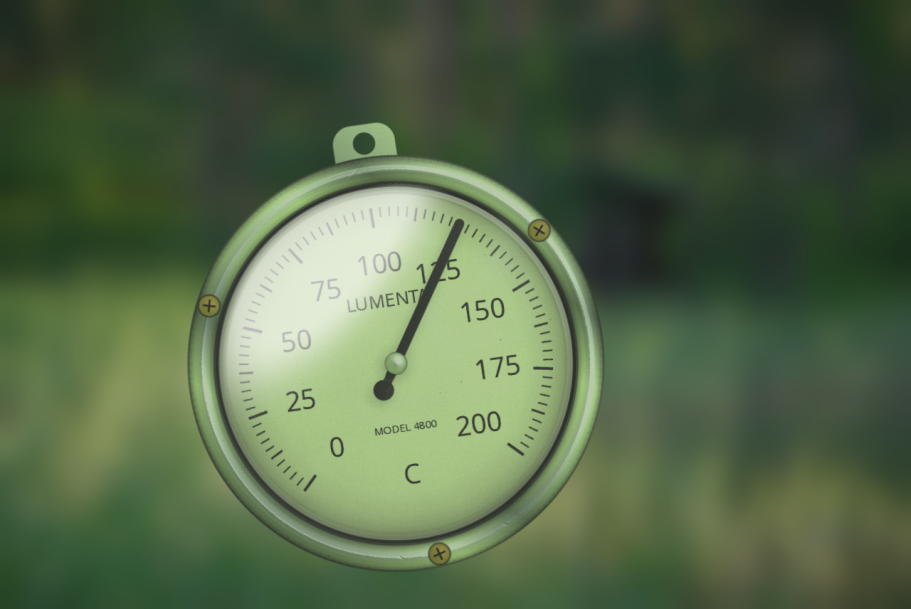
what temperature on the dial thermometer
125 °C
